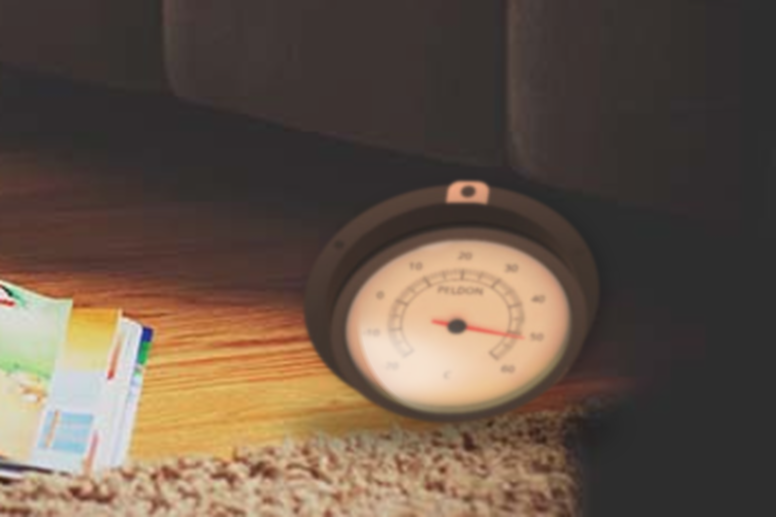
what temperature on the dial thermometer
50 °C
